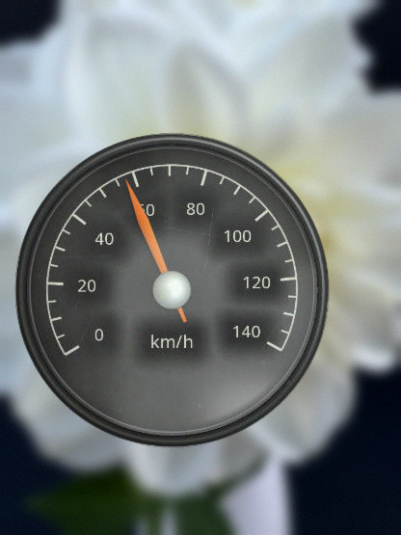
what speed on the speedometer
57.5 km/h
